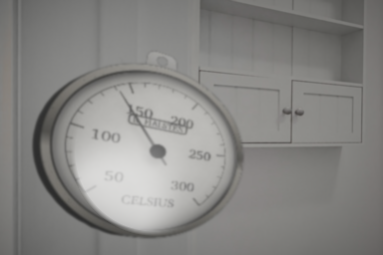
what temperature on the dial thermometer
140 °C
